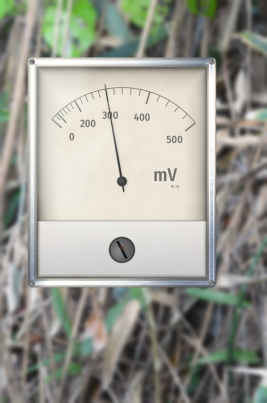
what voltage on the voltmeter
300 mV
